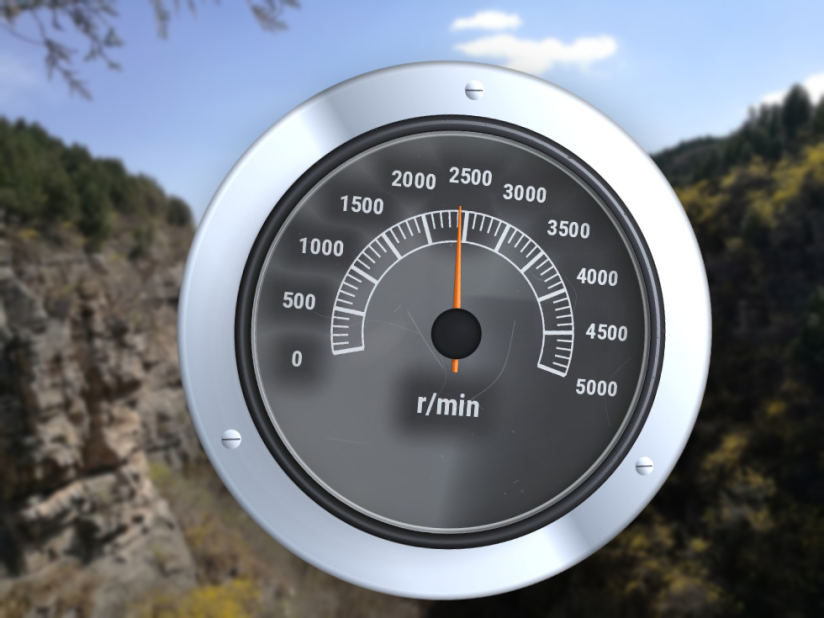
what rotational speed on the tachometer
2400 rpm
